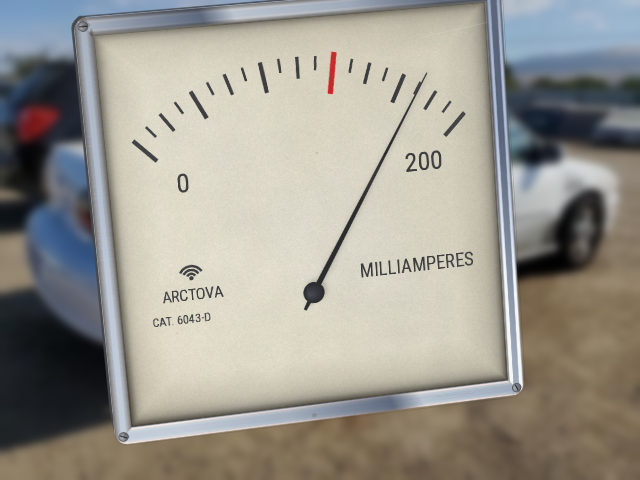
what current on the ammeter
170 mA
